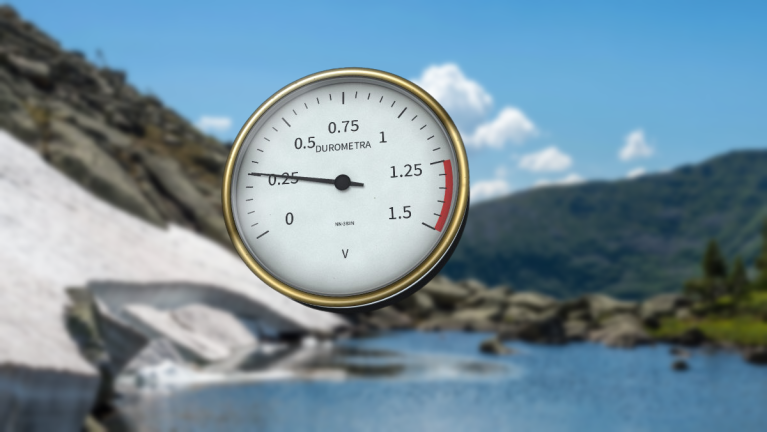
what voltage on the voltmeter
0.25 V
